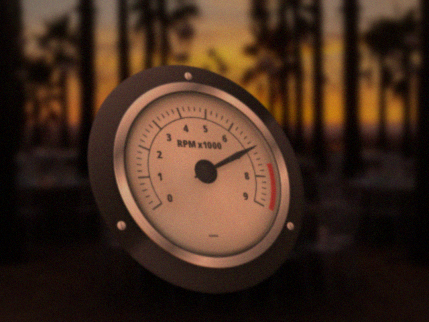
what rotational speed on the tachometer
7000 rpm
